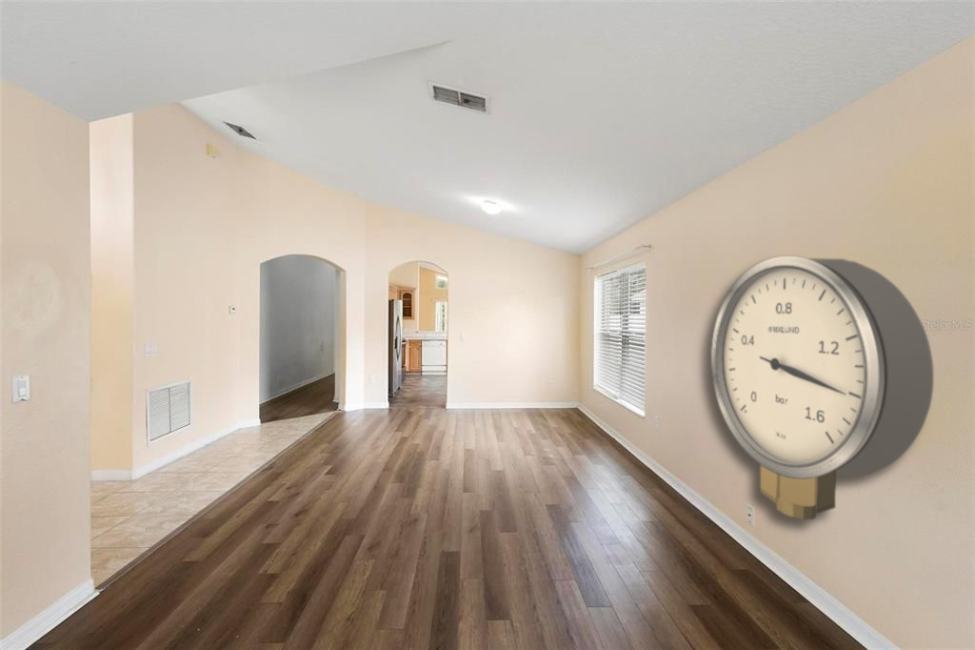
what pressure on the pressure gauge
1.4 bar
